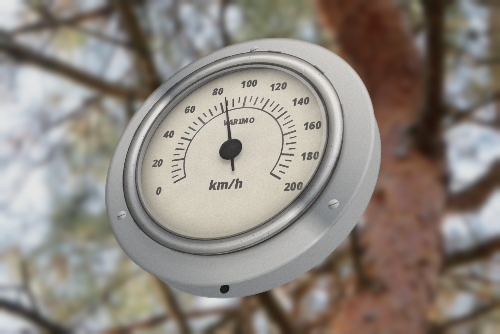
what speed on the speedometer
85 km/h
